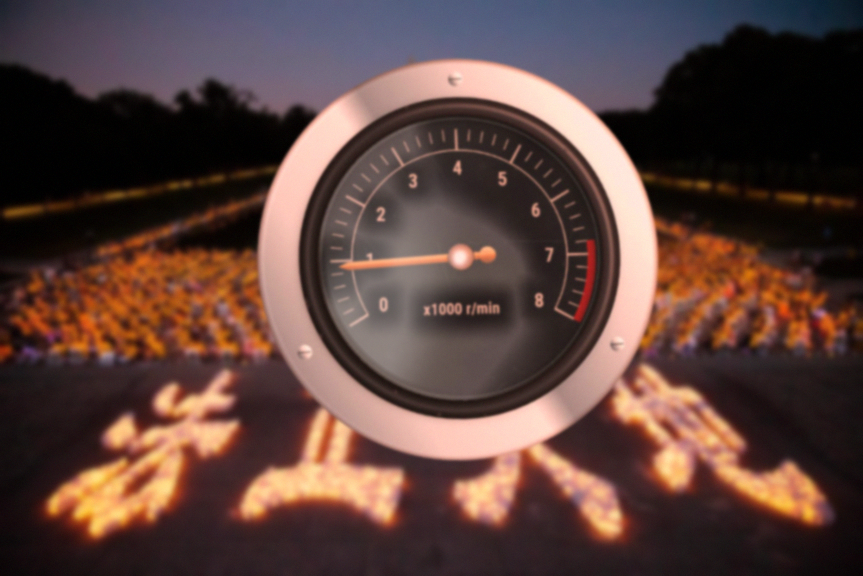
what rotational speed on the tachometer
900 rpm
